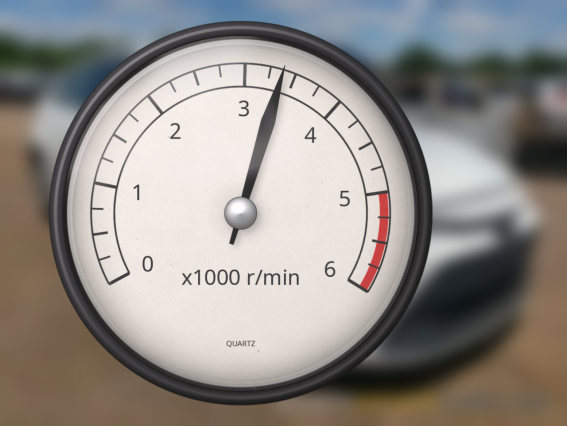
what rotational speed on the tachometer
3375 rpm
